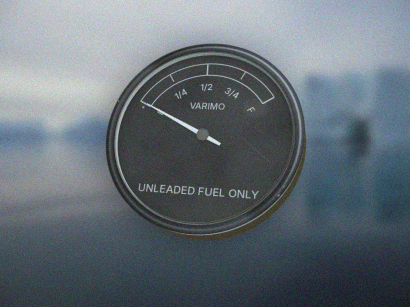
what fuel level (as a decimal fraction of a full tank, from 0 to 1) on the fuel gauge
0
